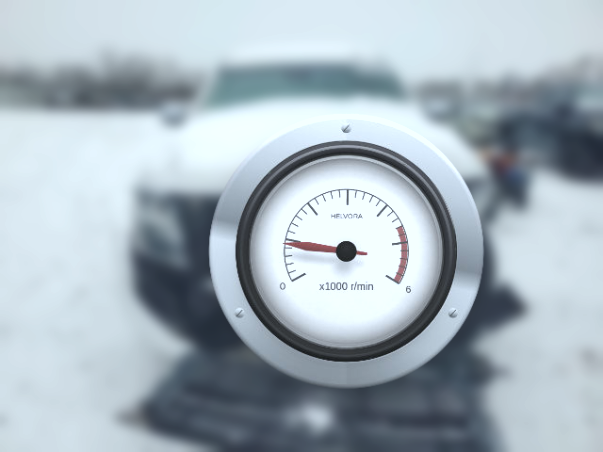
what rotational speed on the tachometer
900 rpm
